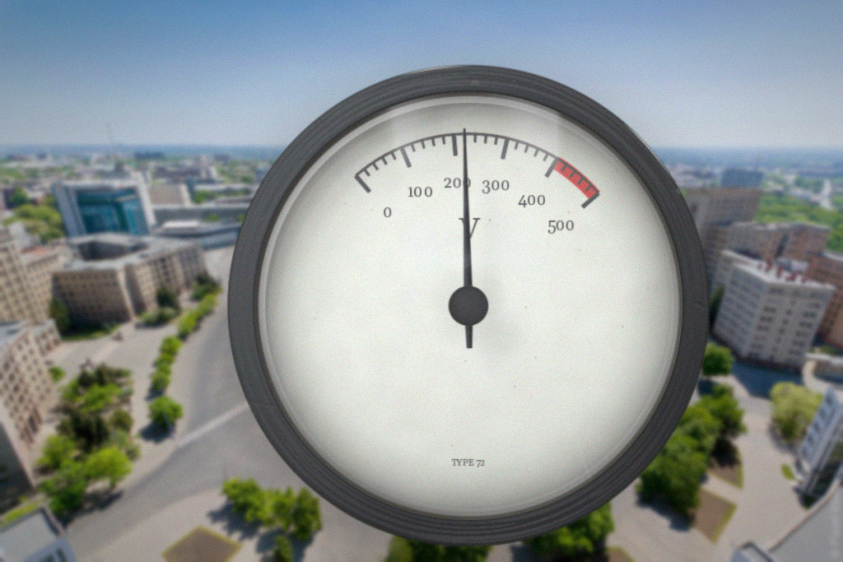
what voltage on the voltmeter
220 V
